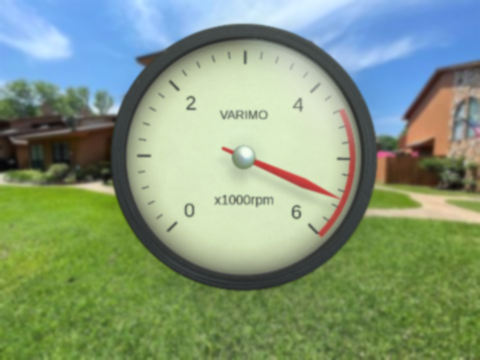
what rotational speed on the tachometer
5500 rpm
